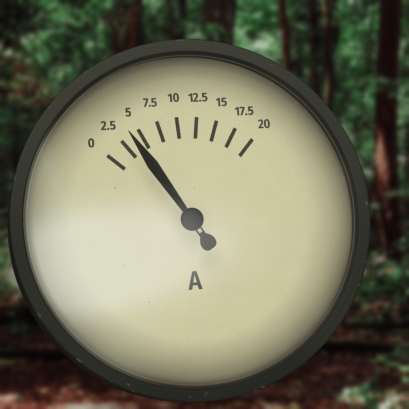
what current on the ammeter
3.75 A
